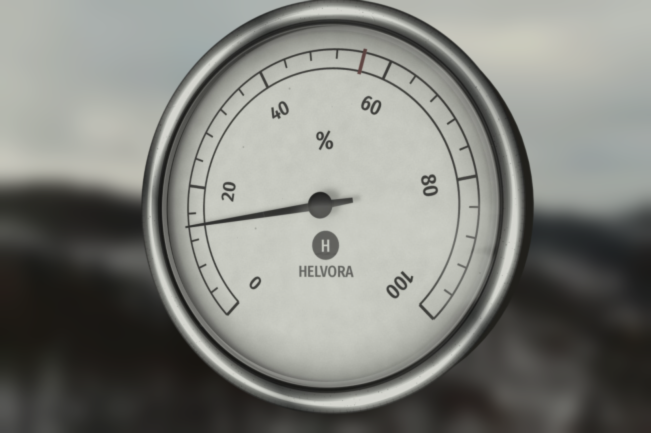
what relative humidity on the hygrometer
14 %
